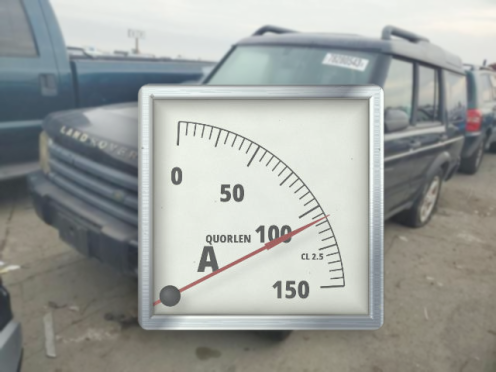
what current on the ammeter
107.5 A
